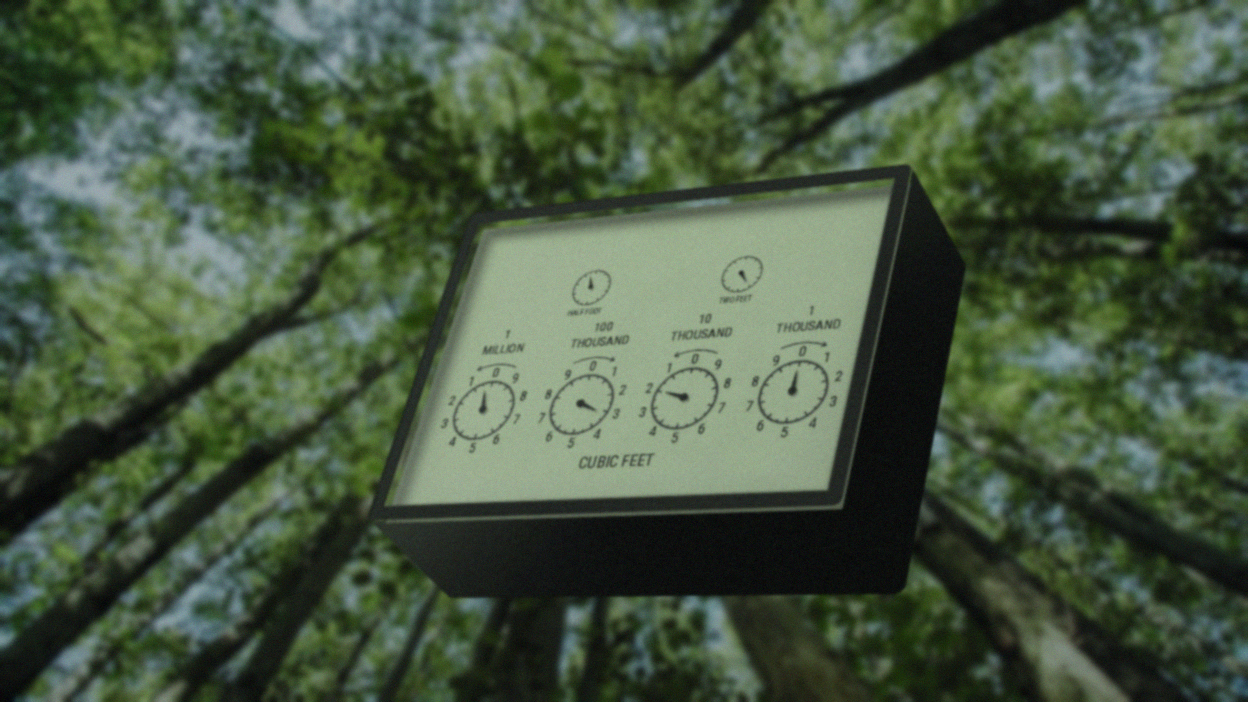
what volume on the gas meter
32000 ft³
